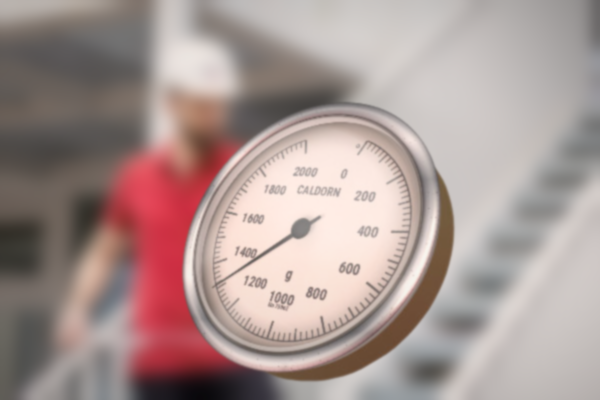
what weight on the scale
1300 g
